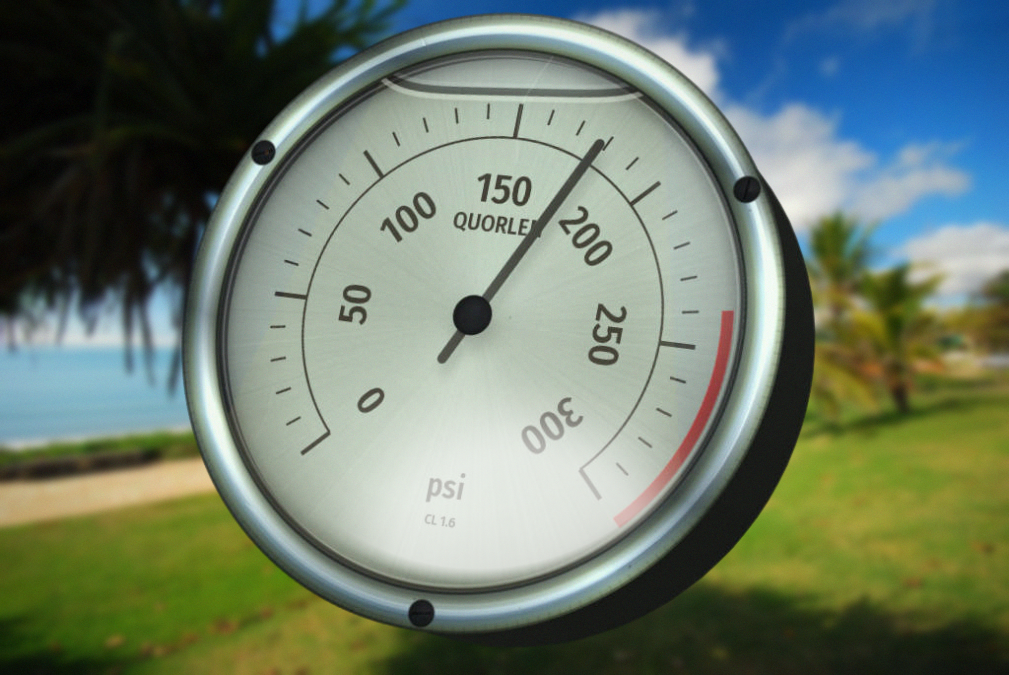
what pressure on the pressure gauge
180 psi
